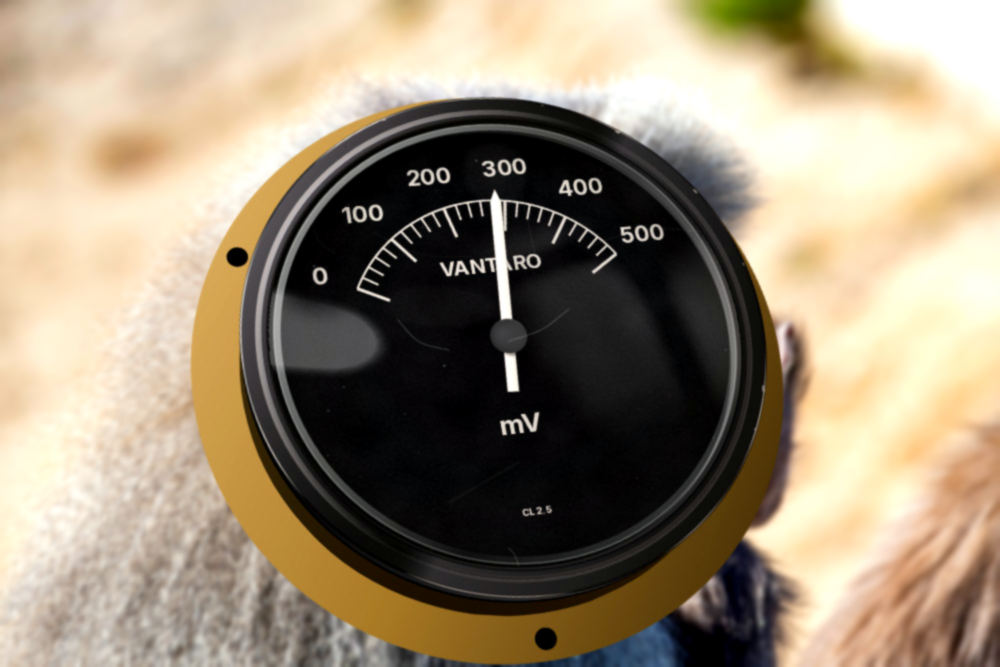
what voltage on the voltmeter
280 mV
